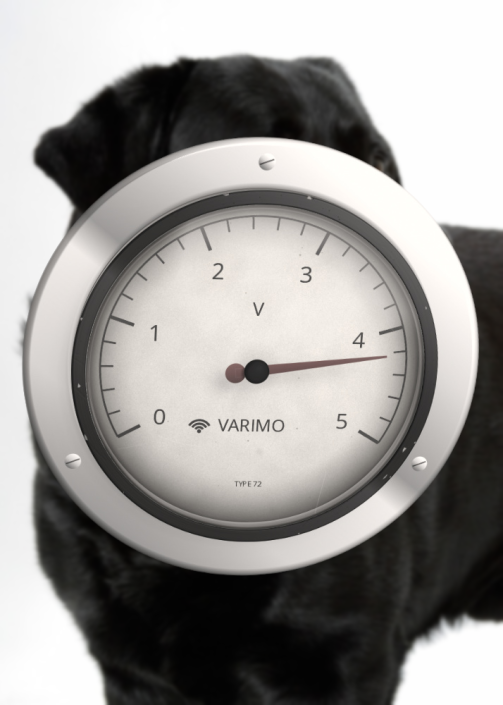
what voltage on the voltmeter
4.2 V
